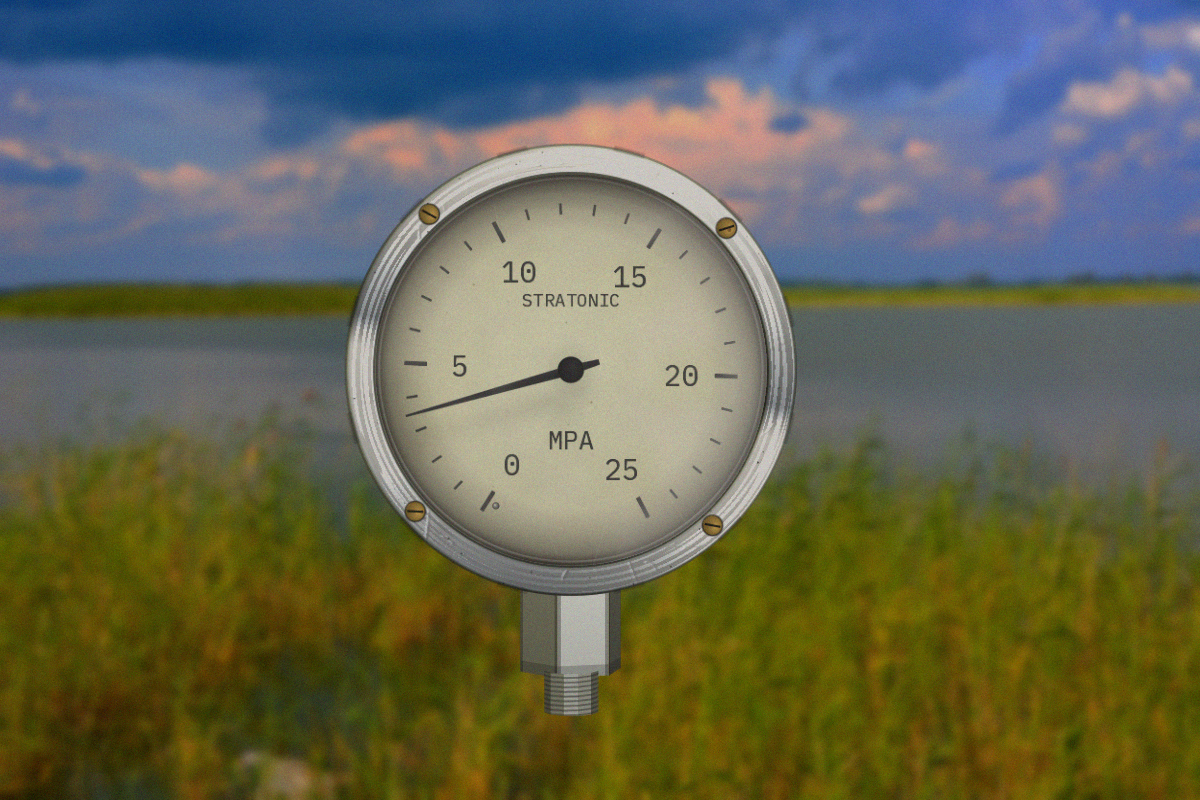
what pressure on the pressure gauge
3.5 MPa
